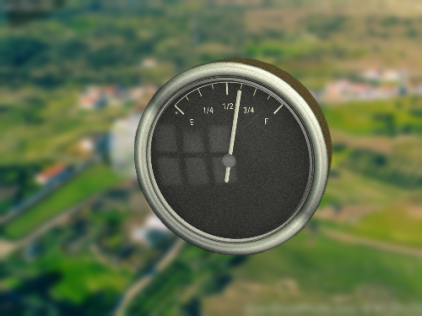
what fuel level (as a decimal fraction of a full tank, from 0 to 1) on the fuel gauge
0.625
